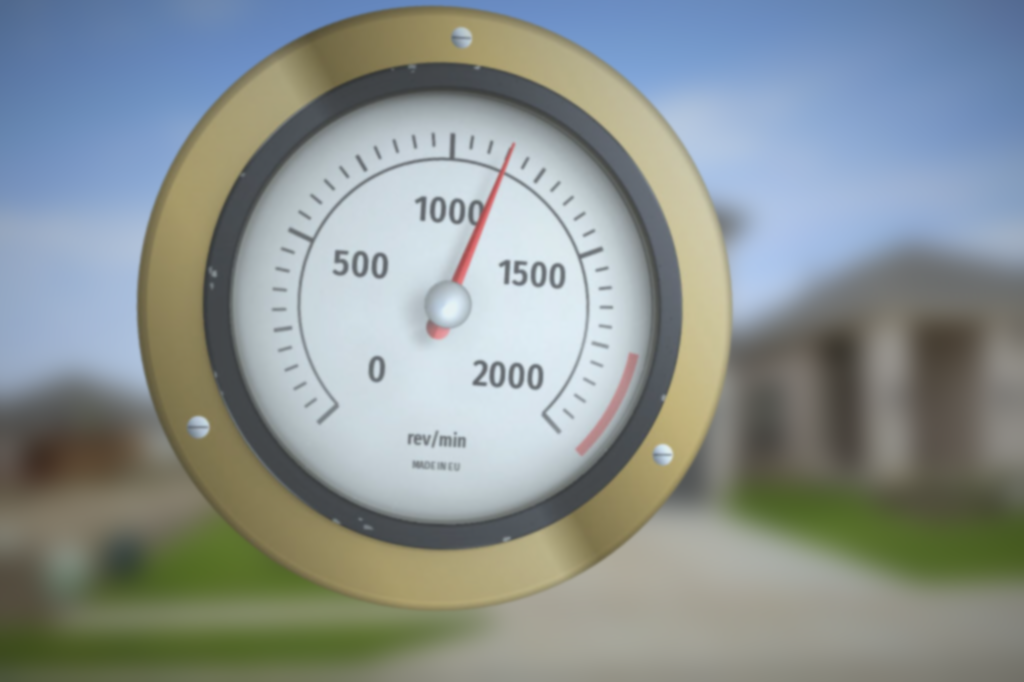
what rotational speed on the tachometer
1150 rpm
